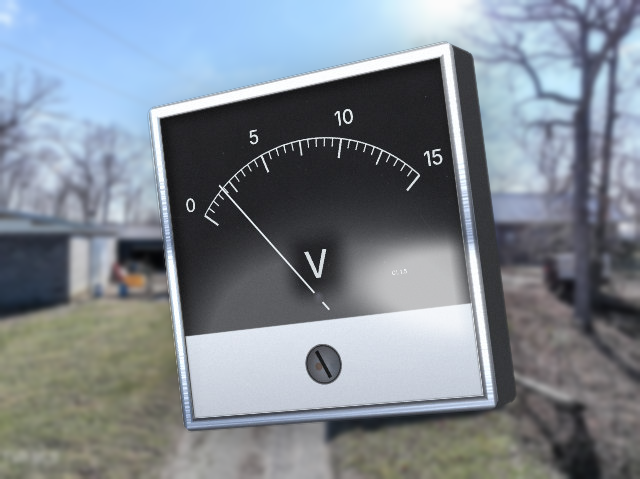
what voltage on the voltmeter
2 V
